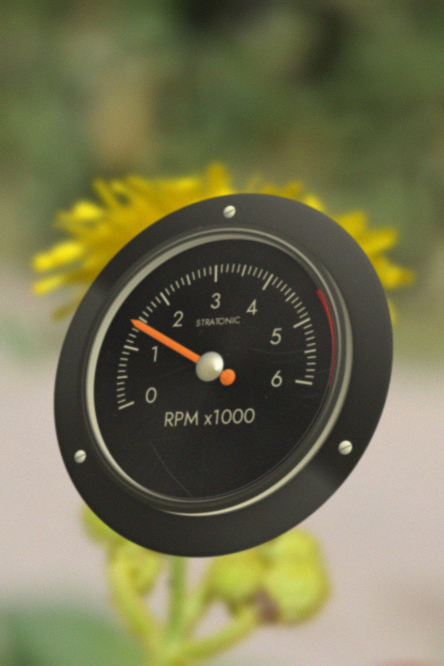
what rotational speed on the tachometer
1400 rpm
